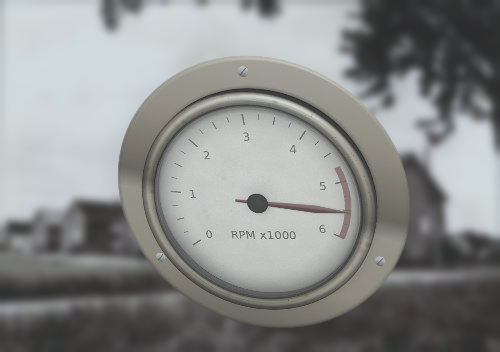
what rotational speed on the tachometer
5500 rpm
